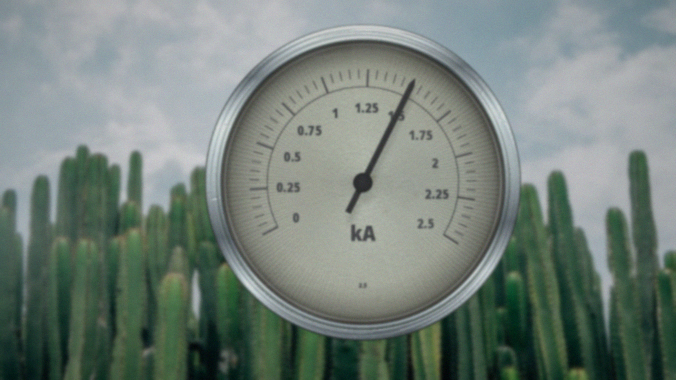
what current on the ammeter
1.5 kA
